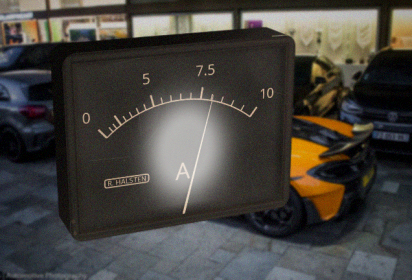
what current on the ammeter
8 A
